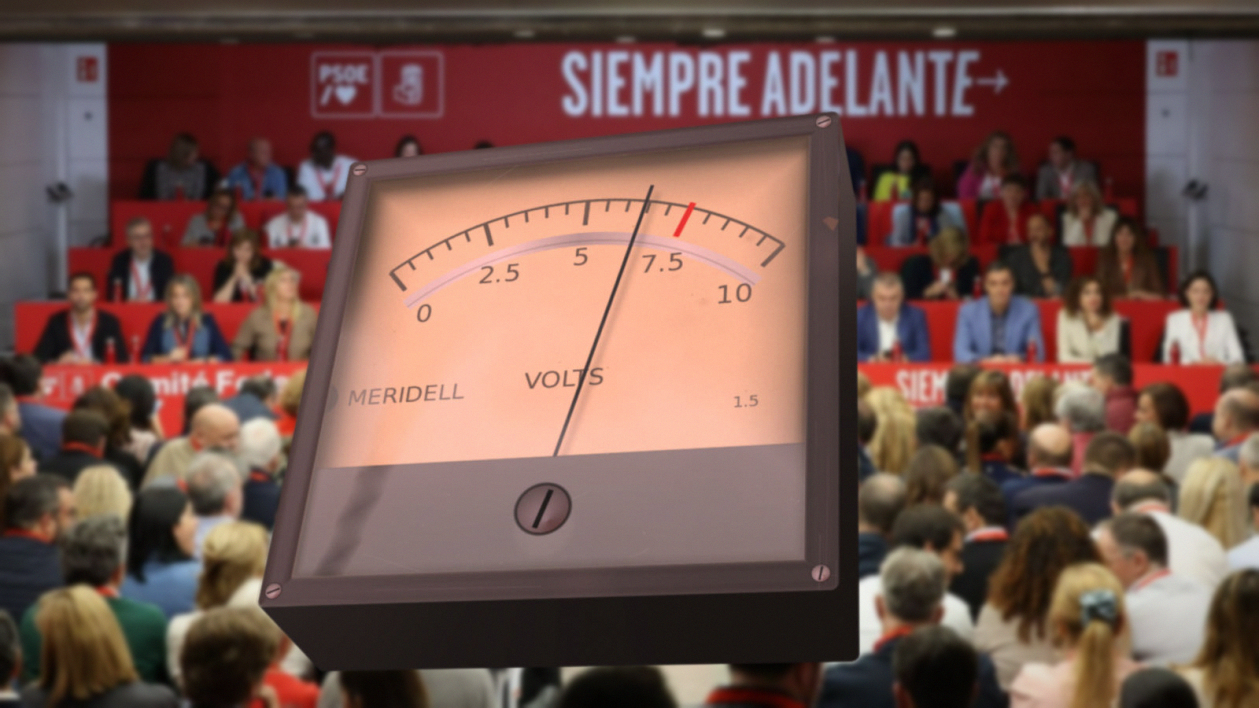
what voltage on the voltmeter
6.5 V
